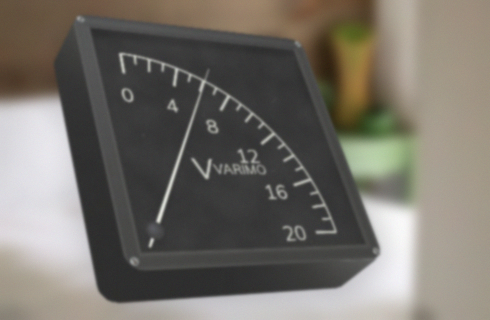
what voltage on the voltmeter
6 V
